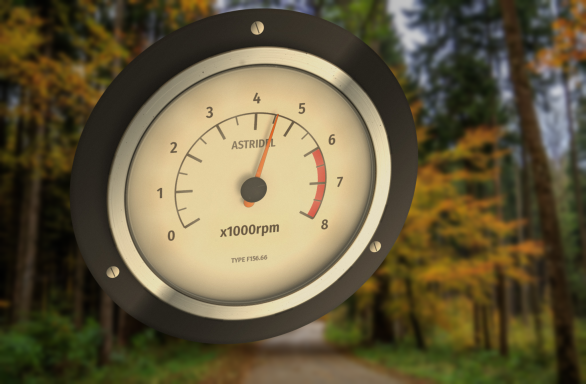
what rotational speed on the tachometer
4500 rpm
